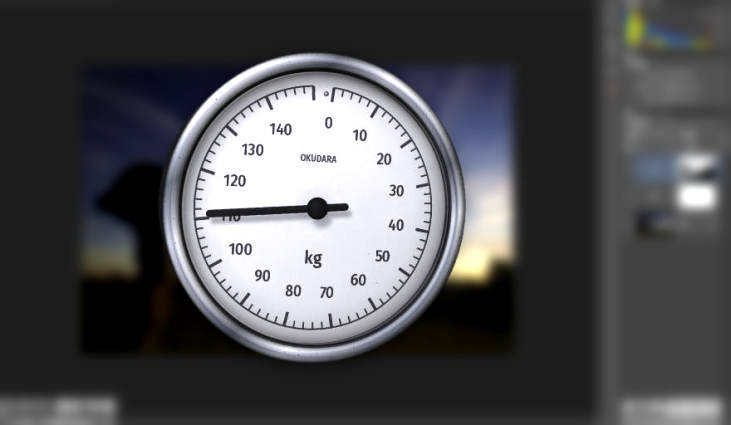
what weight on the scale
111 kg
